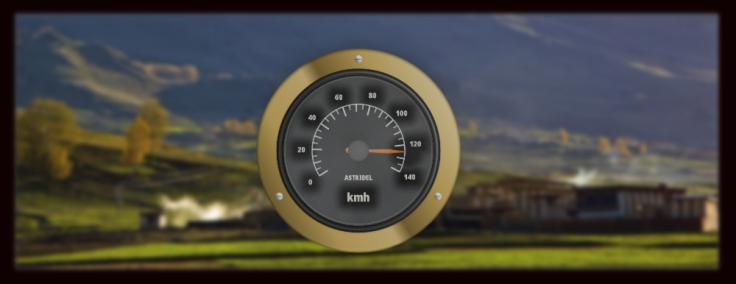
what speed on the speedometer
125 km/h
